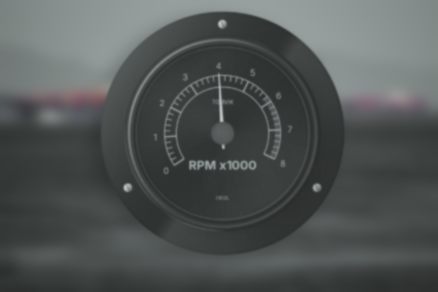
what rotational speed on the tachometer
4000 rpm
